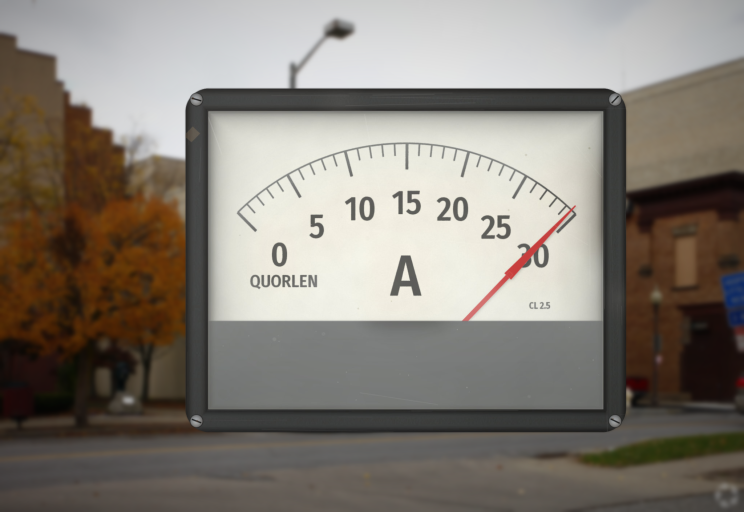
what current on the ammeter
29.5 A
